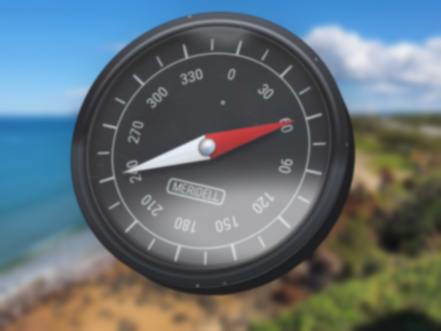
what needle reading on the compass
60 °
